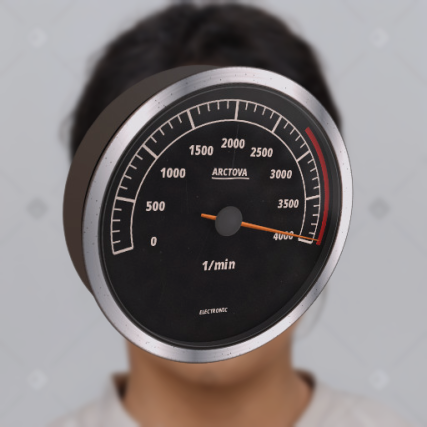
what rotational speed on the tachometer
3950 rpm
